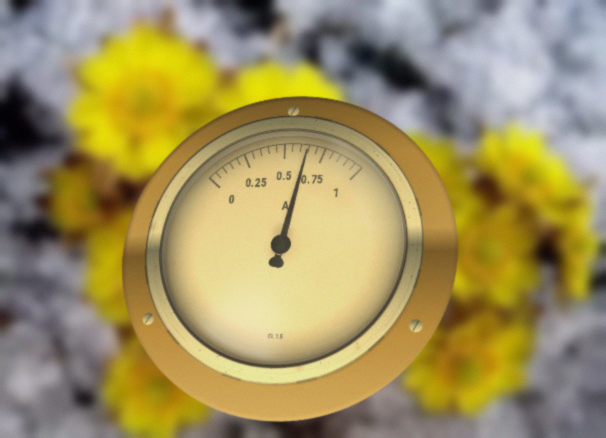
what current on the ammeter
0.65 A
